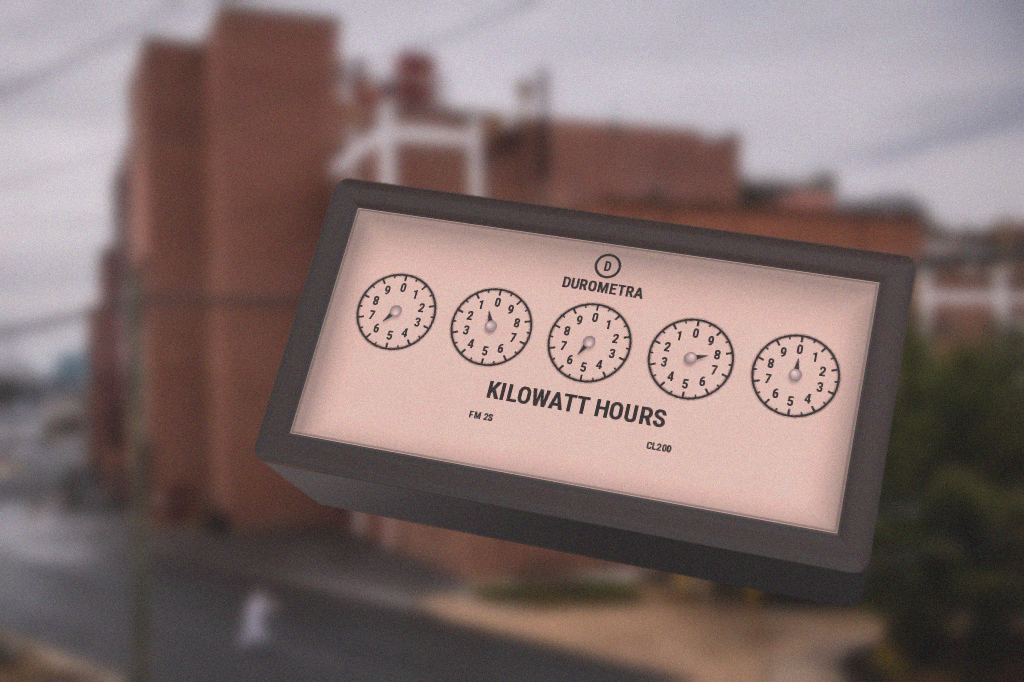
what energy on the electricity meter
60580 kWh
